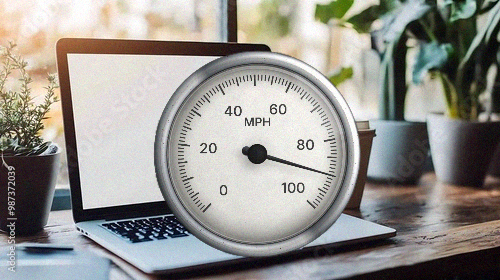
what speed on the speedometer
90 mph
